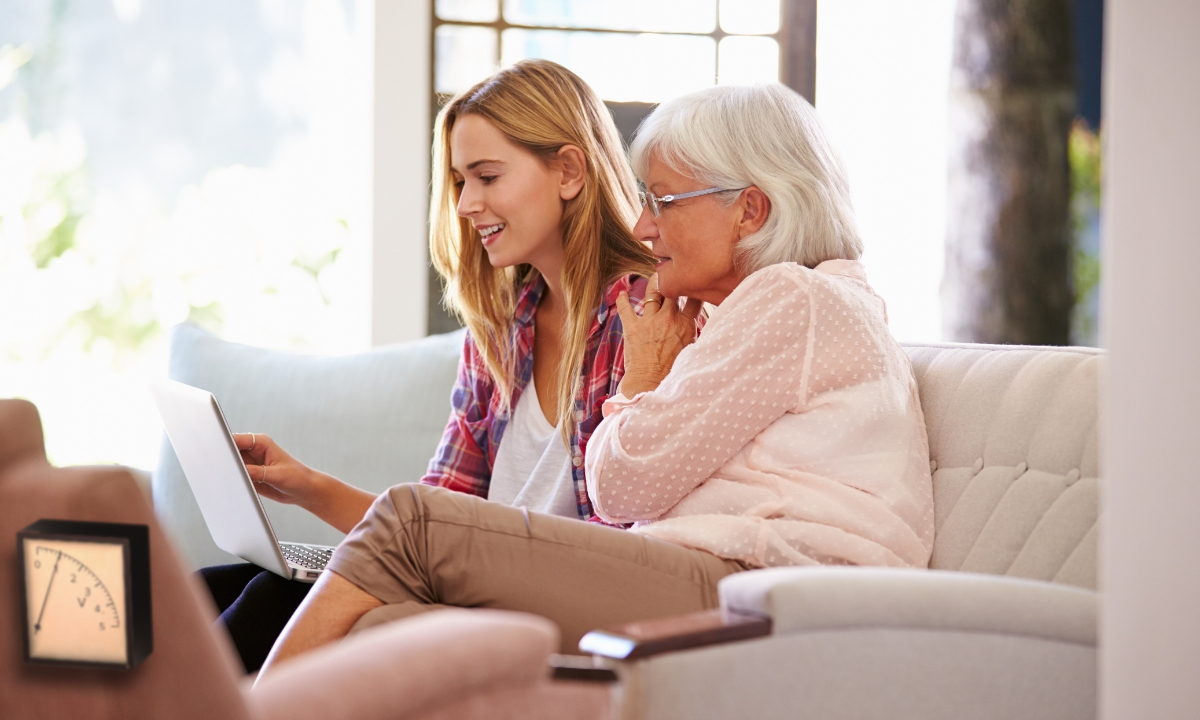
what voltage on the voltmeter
1 V
